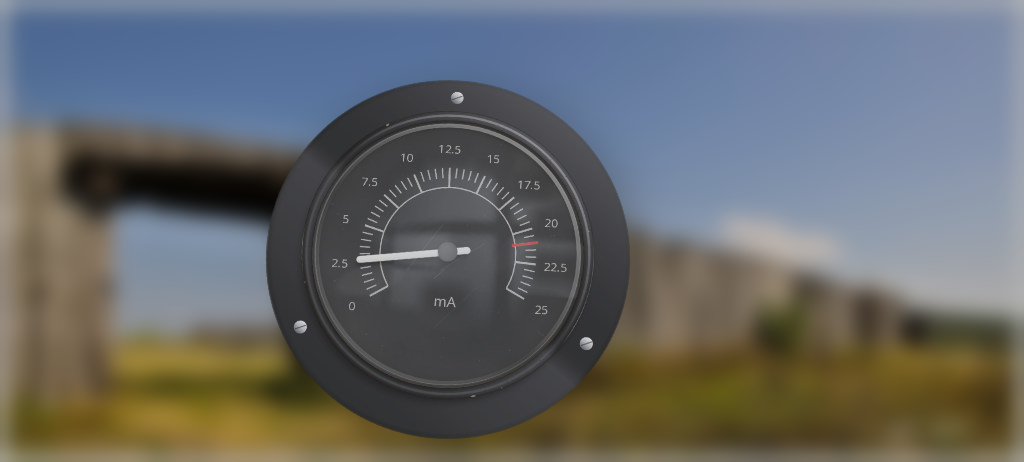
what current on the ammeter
2.5 mA
